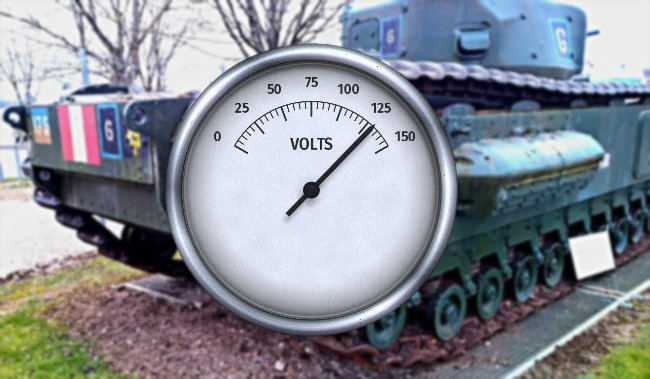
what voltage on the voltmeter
130 V
